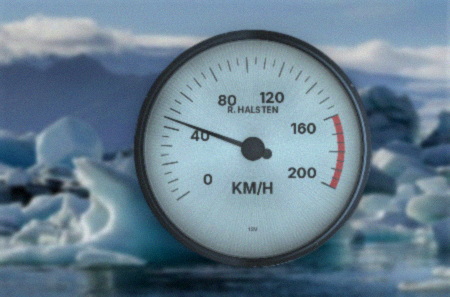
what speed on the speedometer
45 km/h
